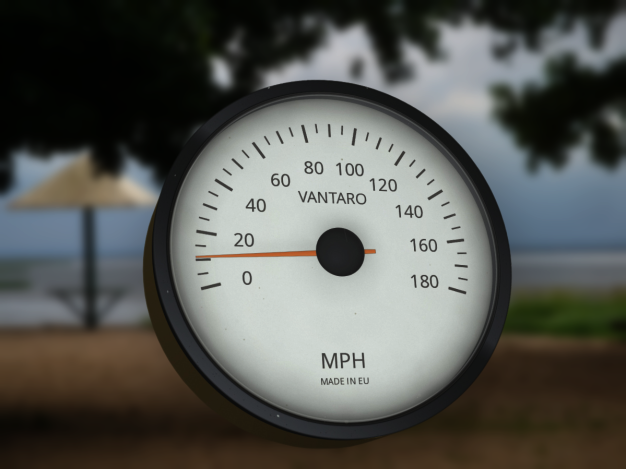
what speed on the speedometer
10 mph
